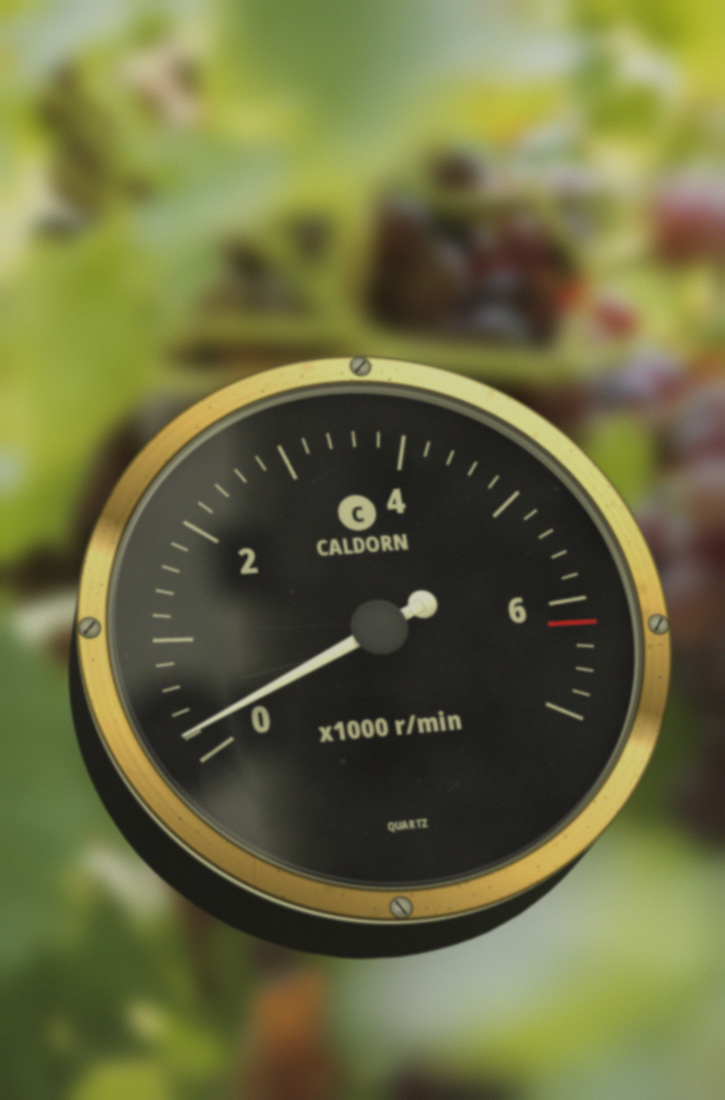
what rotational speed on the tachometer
200 rpm
